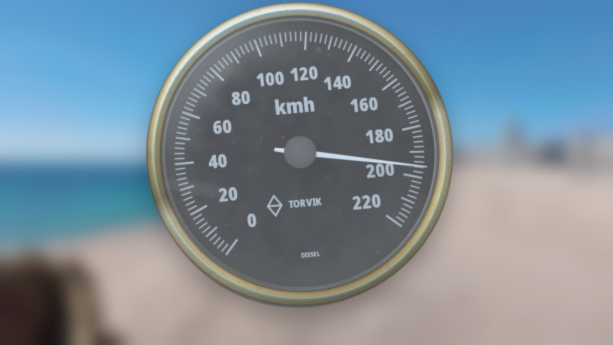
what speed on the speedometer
196 km/h
